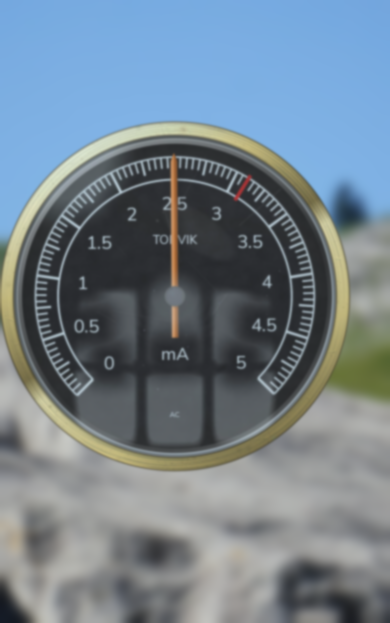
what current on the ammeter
2.5 mA
